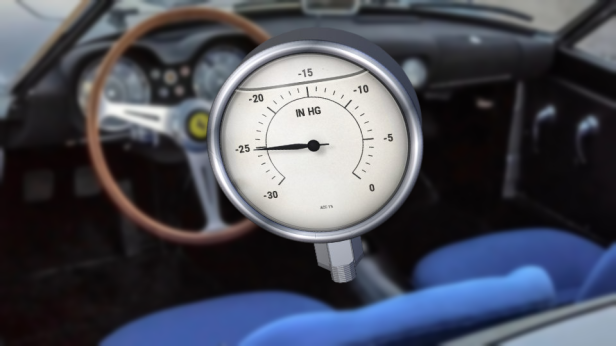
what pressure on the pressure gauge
-25 inHg
